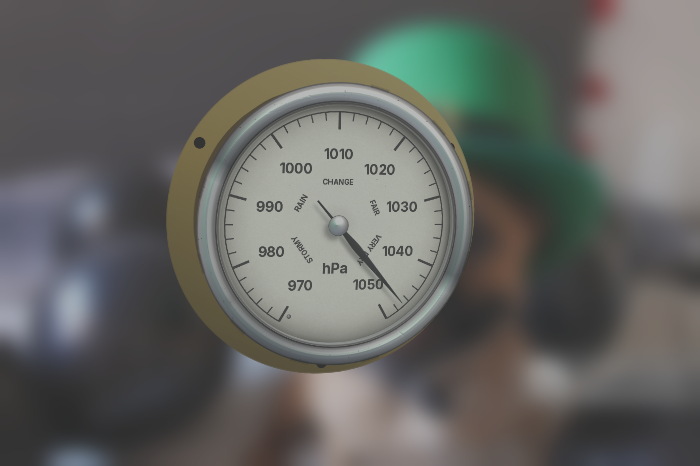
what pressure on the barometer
1047 hPa
